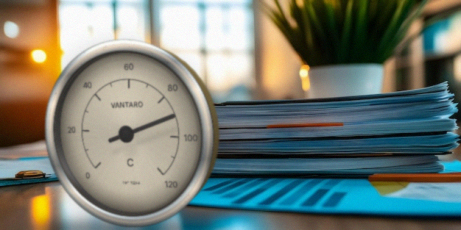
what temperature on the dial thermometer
90 °C
